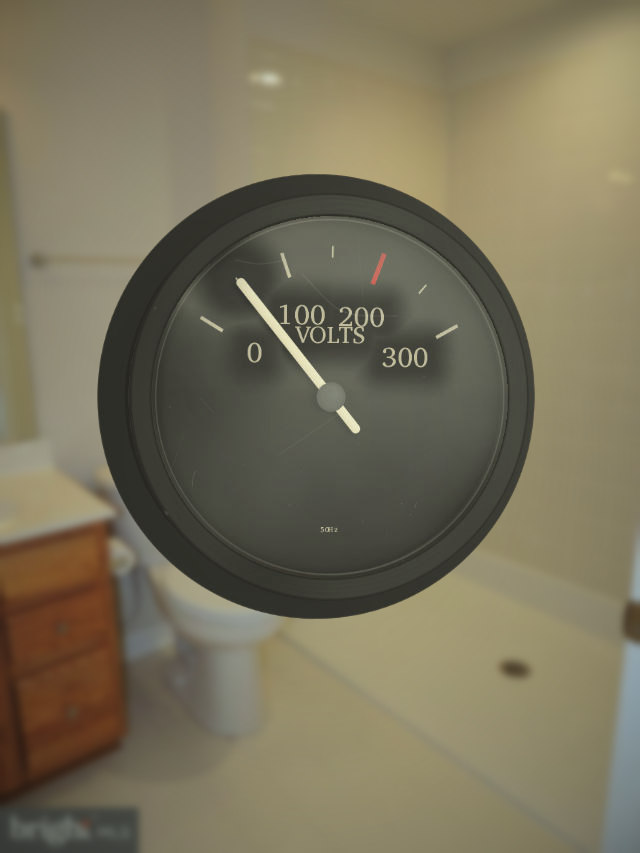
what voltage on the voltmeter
50 V
